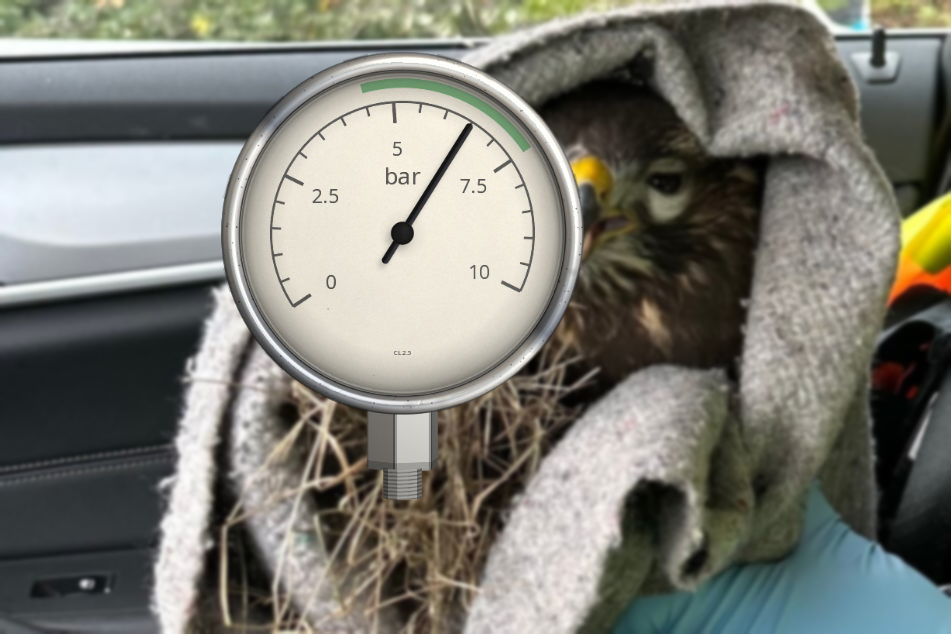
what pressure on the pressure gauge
6.5 bar
